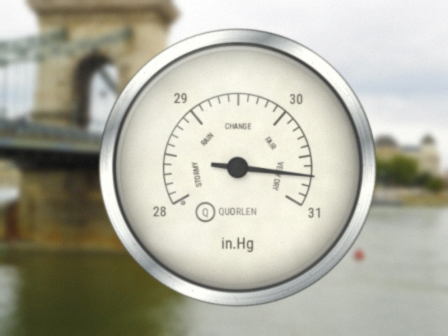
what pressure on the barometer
30.7 inHg
